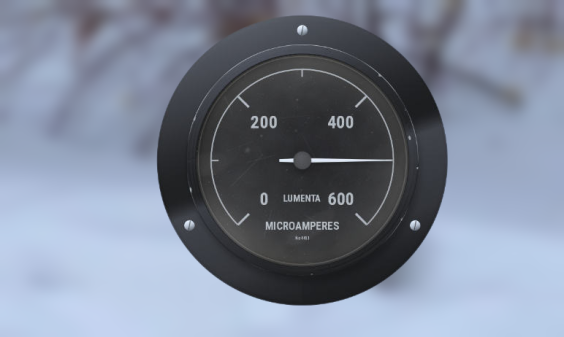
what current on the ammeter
500 µA
